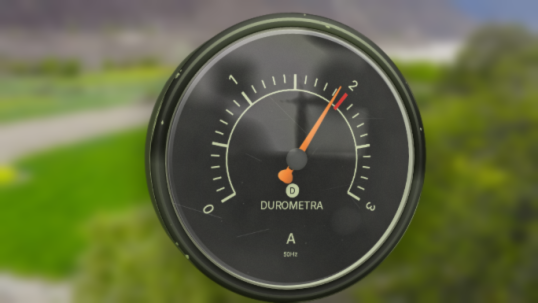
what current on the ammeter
1.9 A
